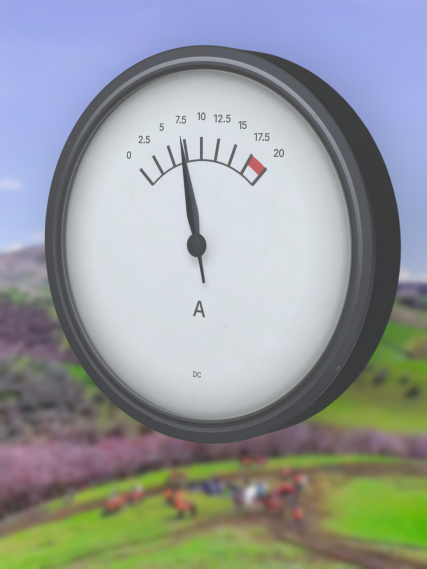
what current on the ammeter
7.5 A
